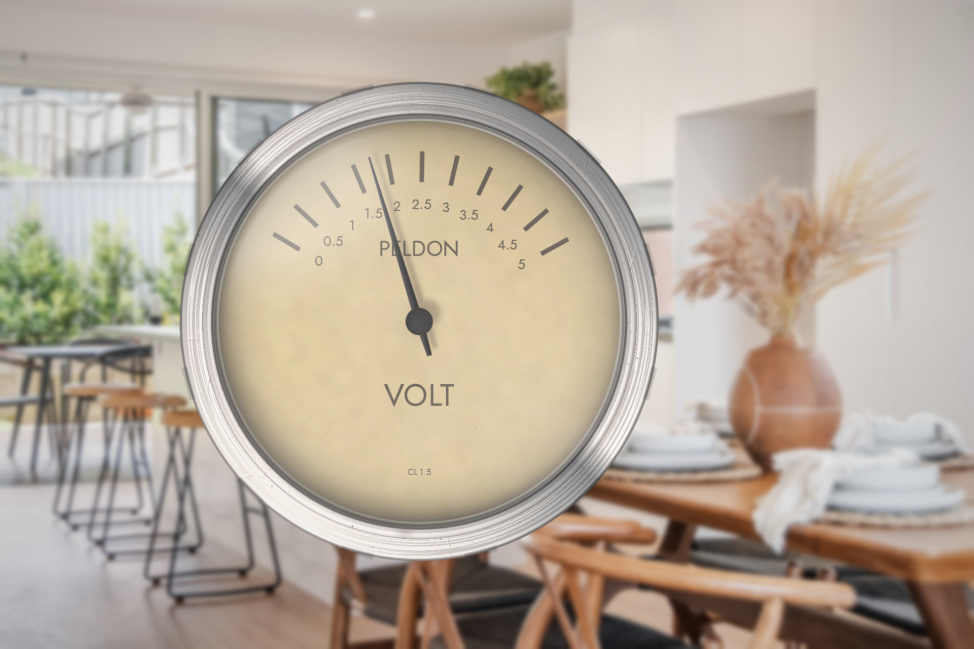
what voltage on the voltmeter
1.75 V
